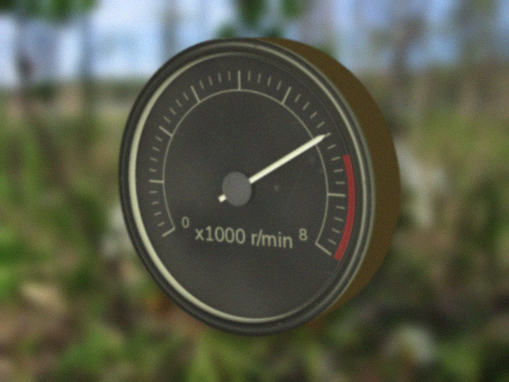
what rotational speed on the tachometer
6000 rpm
